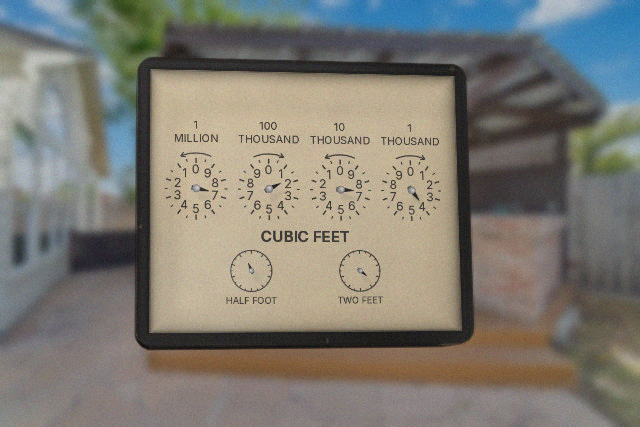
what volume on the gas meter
717400 ft³
